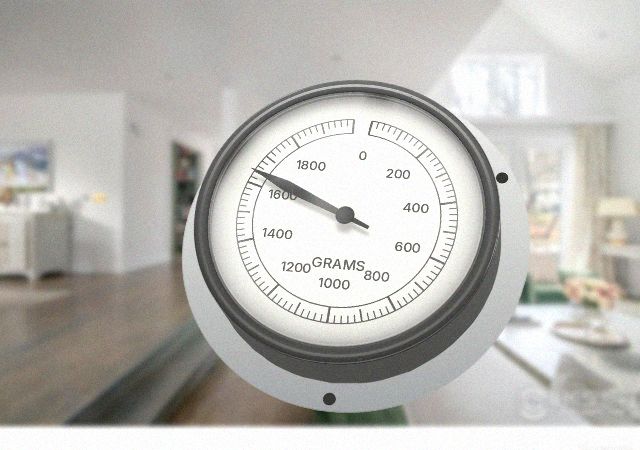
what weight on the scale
1640 g
